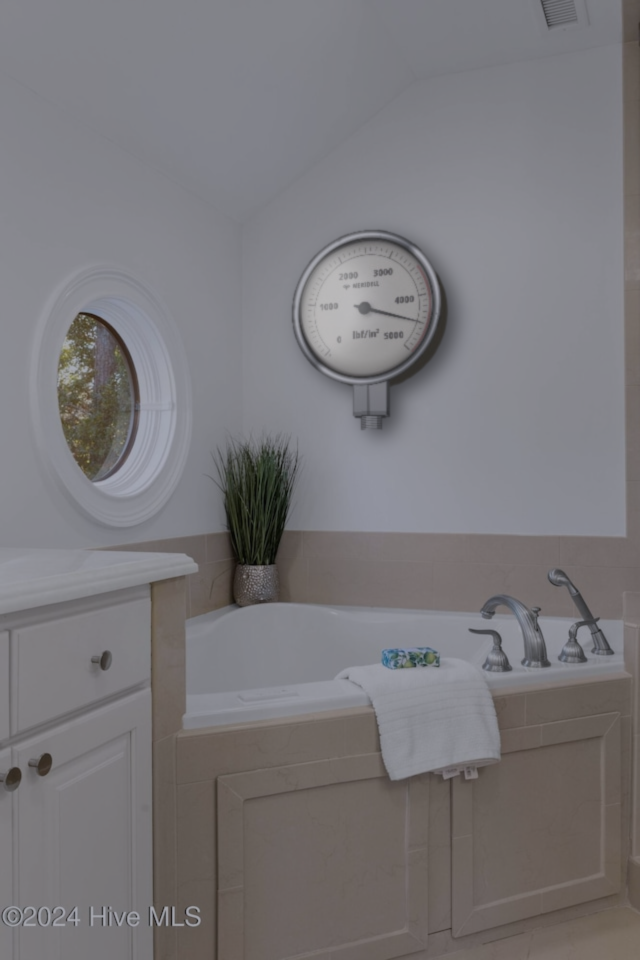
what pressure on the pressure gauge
4500 psi
